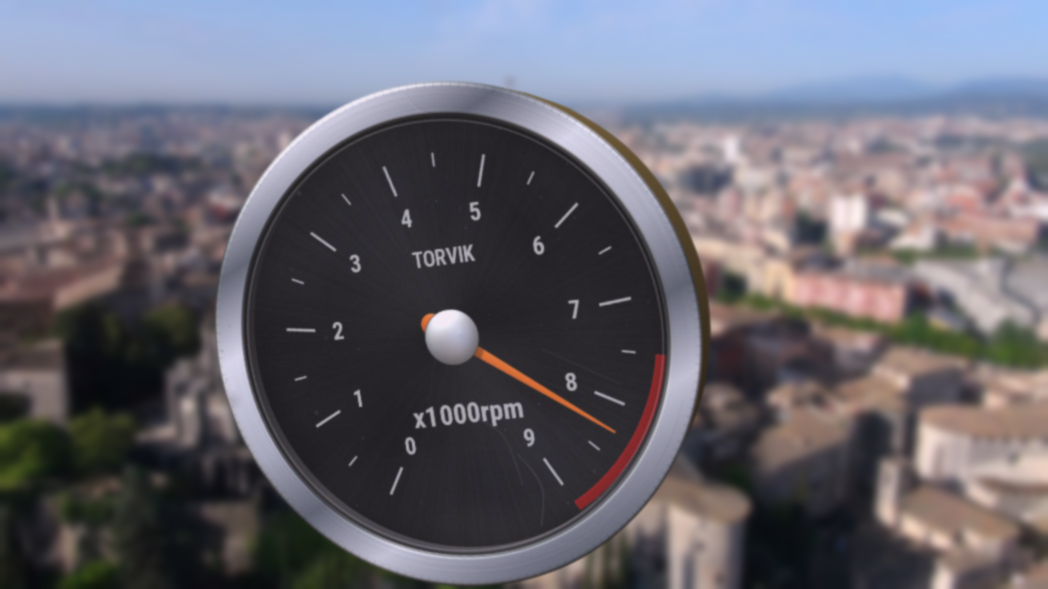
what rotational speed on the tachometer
8250 rpm
